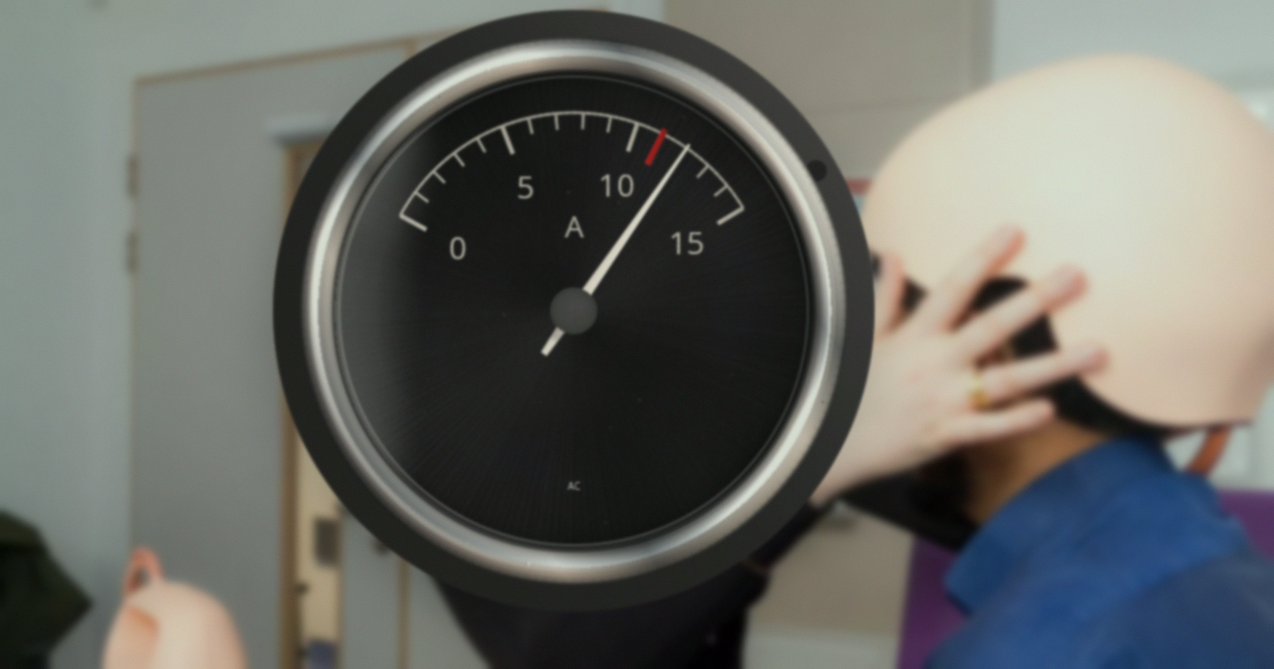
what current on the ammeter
12 A
